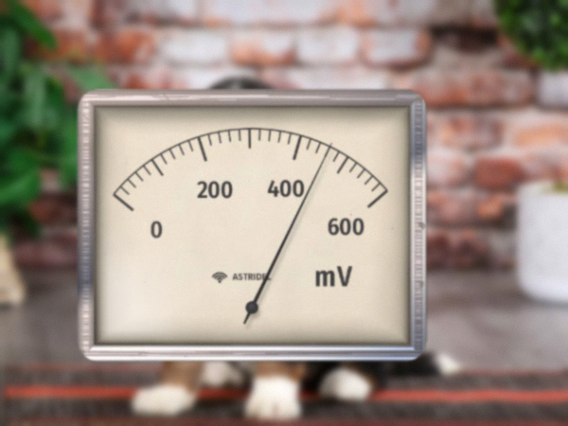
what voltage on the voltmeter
460 mV
